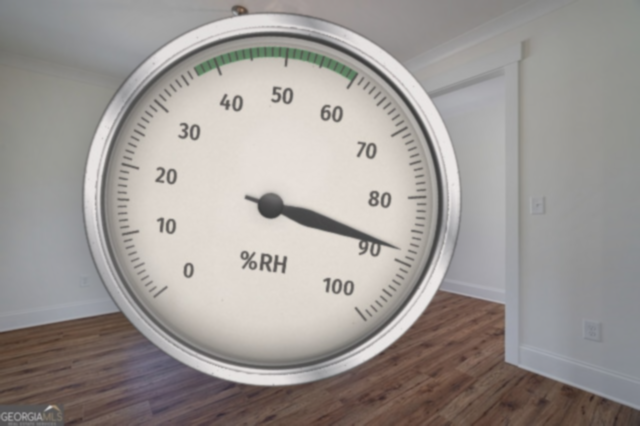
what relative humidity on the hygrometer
88 %
